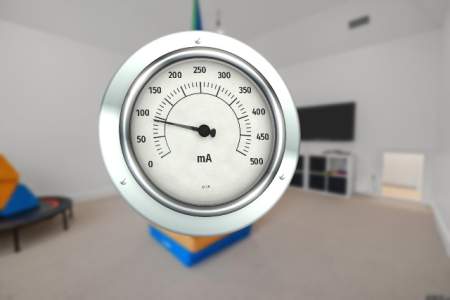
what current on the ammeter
90 mA
